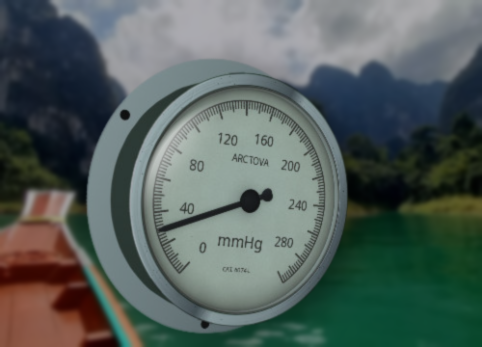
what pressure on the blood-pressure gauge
30 mmHg
